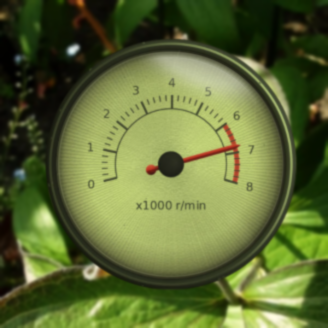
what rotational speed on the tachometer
6800 rpm
